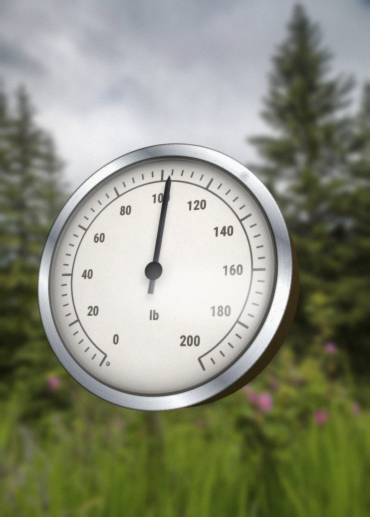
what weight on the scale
104 lb
